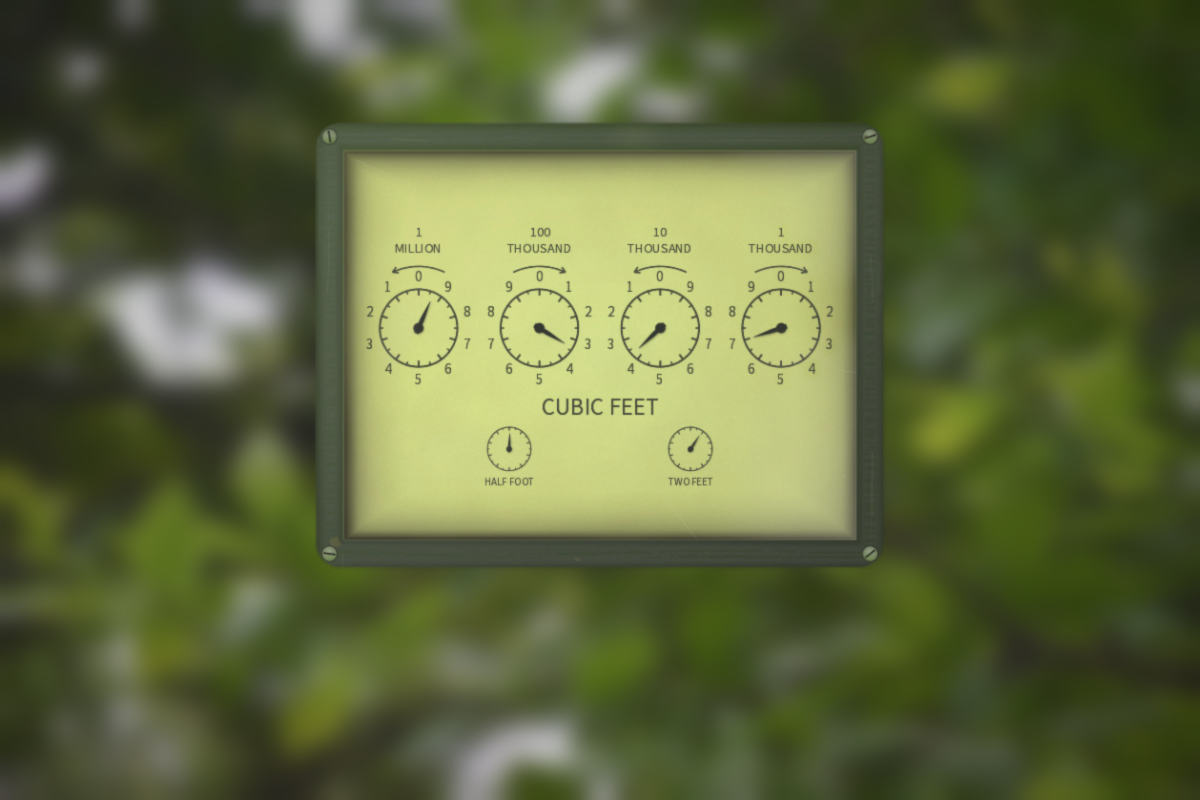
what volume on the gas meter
933700 ft³
